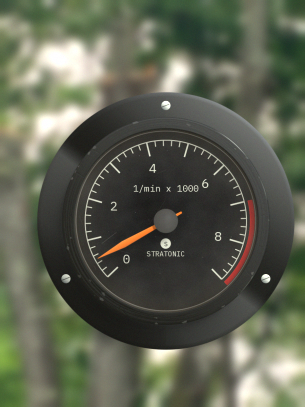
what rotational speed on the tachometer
500 rpm
